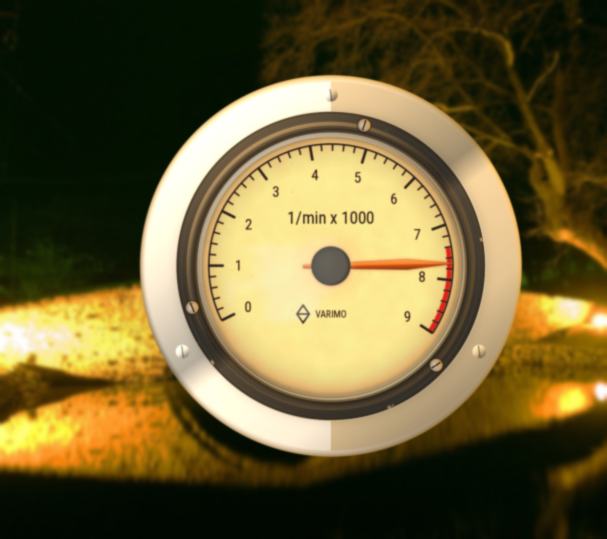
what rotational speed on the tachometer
7700 rpm
